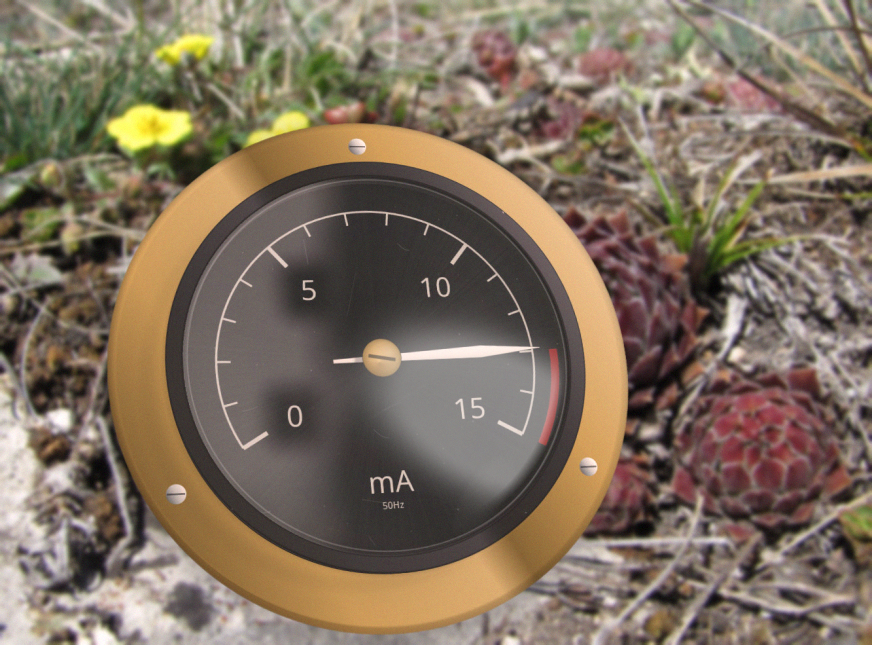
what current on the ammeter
13 mA
